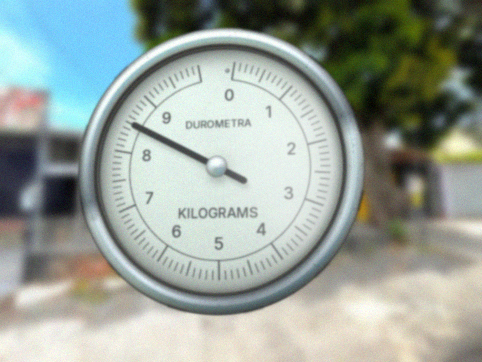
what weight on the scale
8.5 kg
